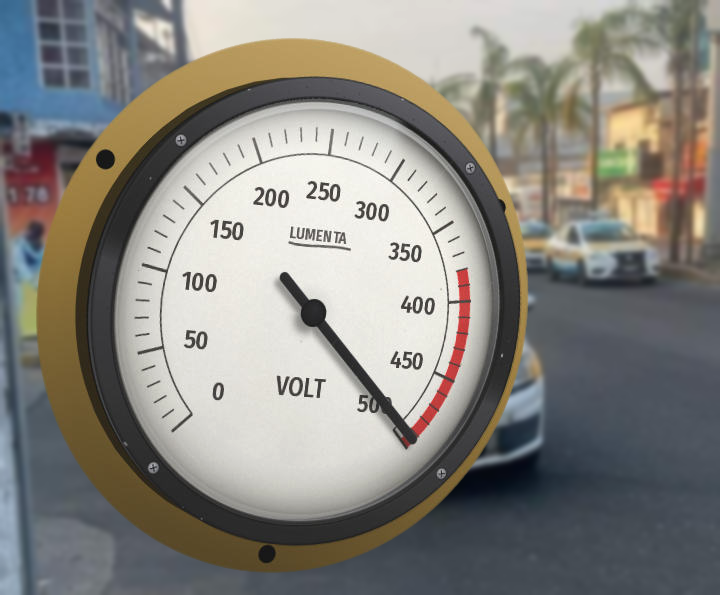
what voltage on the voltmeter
495 V
